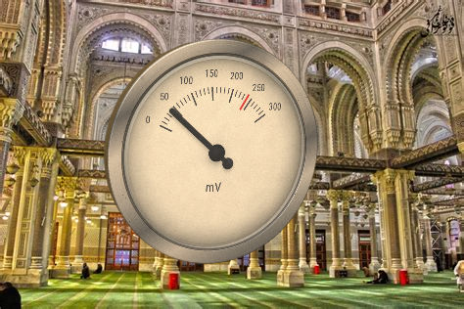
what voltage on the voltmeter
40 mV
